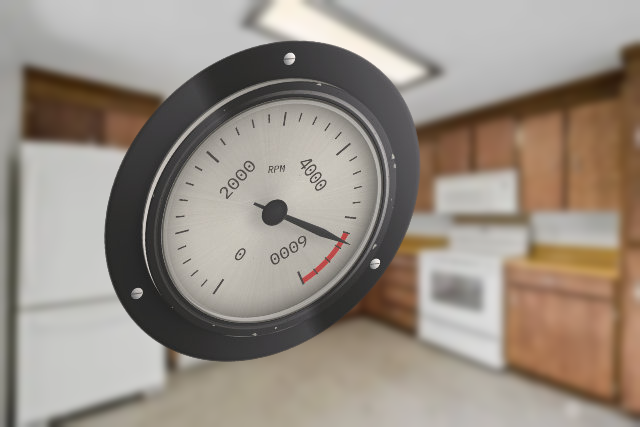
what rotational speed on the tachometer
5300 rpm
